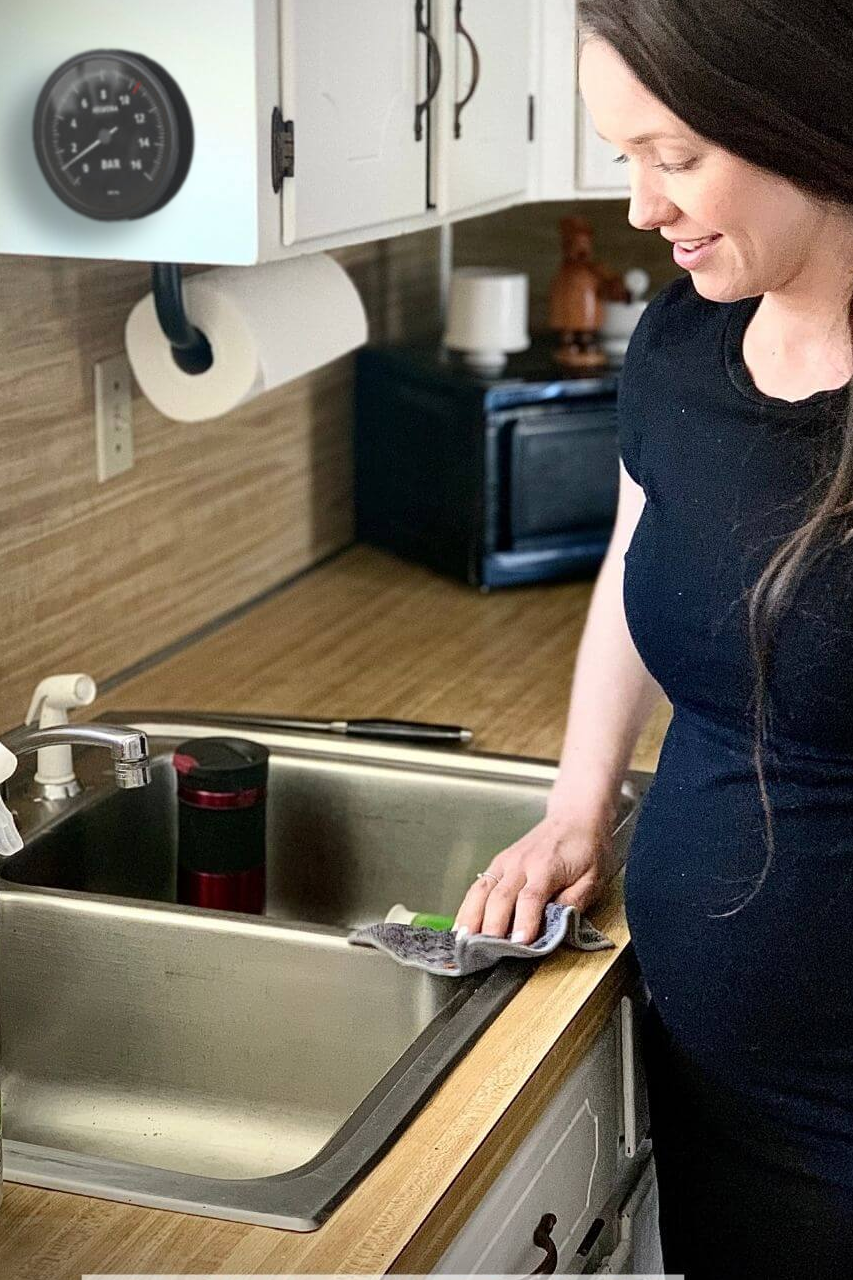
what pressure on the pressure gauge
1 bar
